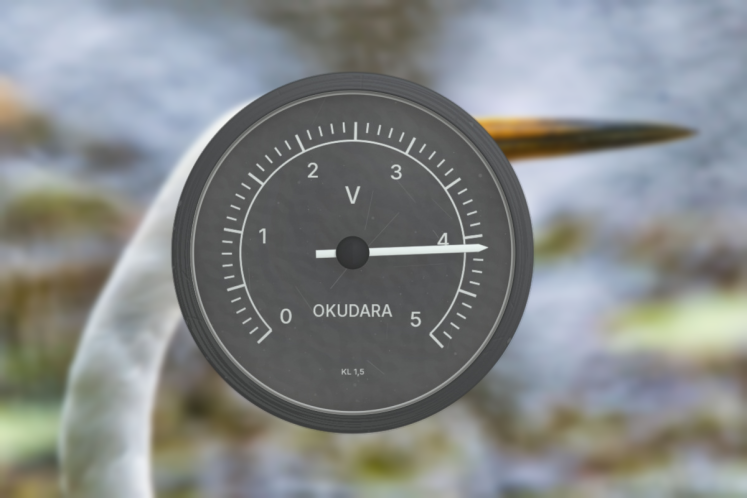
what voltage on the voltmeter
4.1 V
